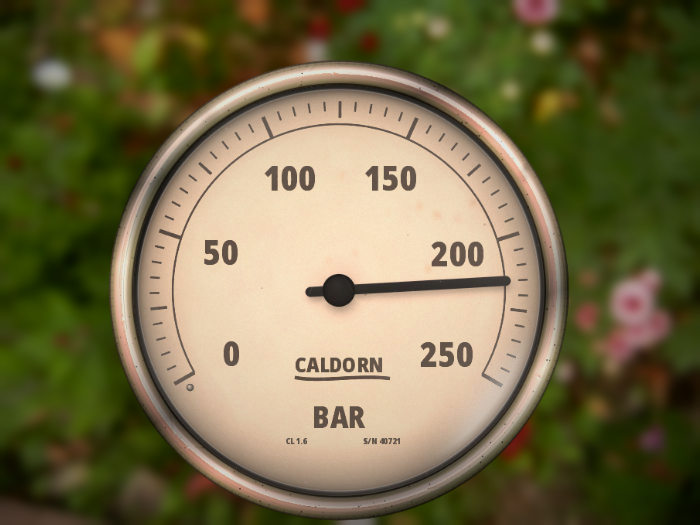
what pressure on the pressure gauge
215 bar
